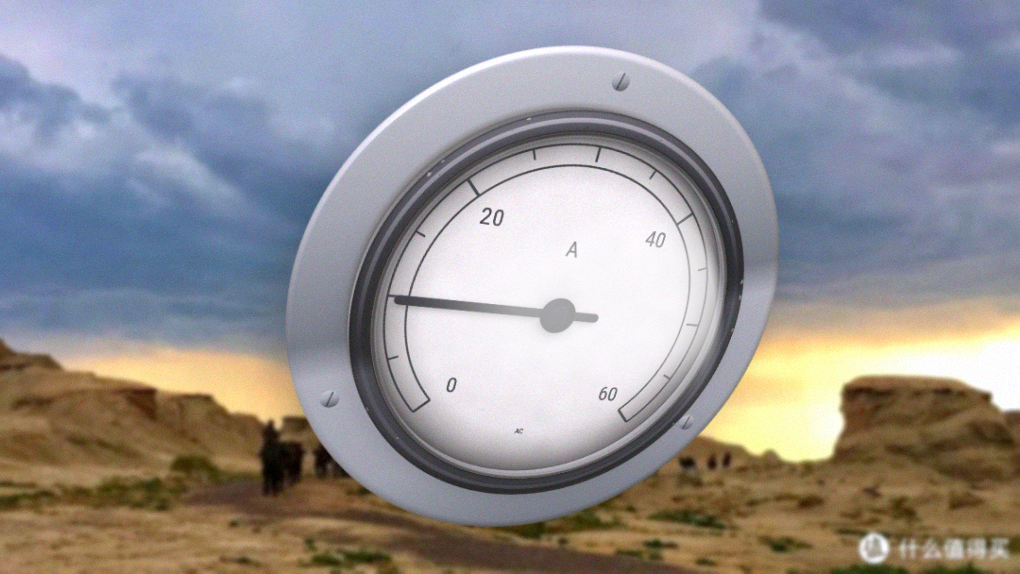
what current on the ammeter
10 A
